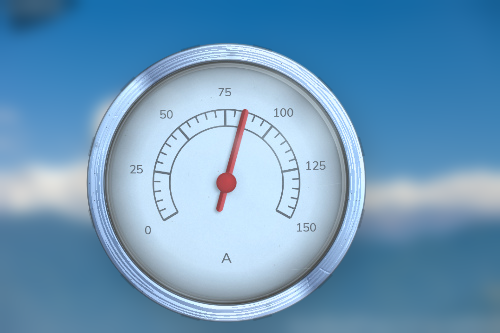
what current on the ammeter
85 A
